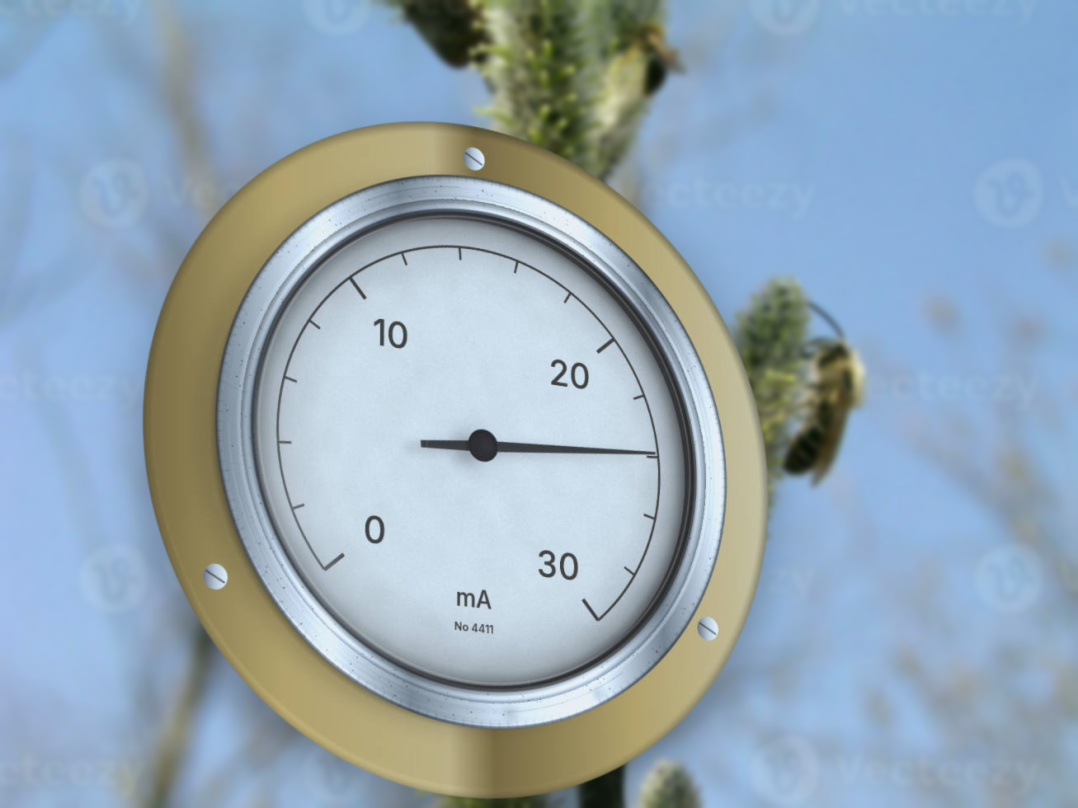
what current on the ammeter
24 mA
